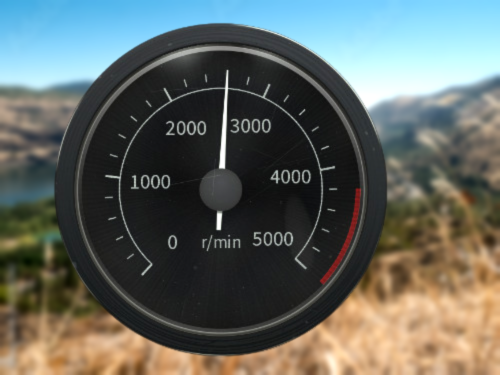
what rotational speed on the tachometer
2600 rpm
